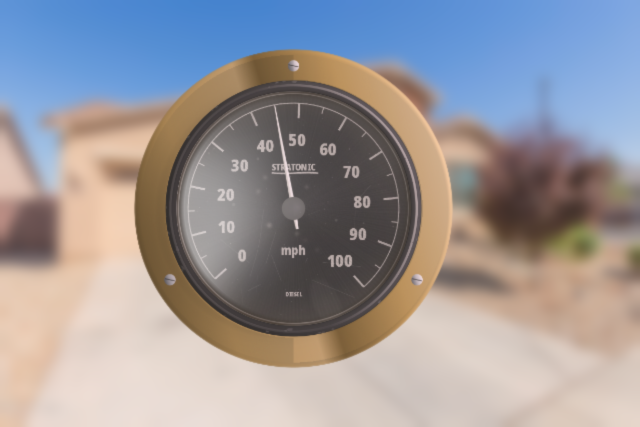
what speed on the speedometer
45 mph
